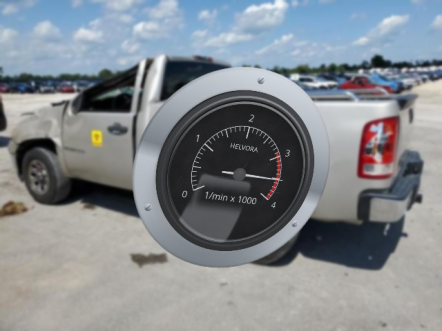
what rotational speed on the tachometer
3500 rpm
